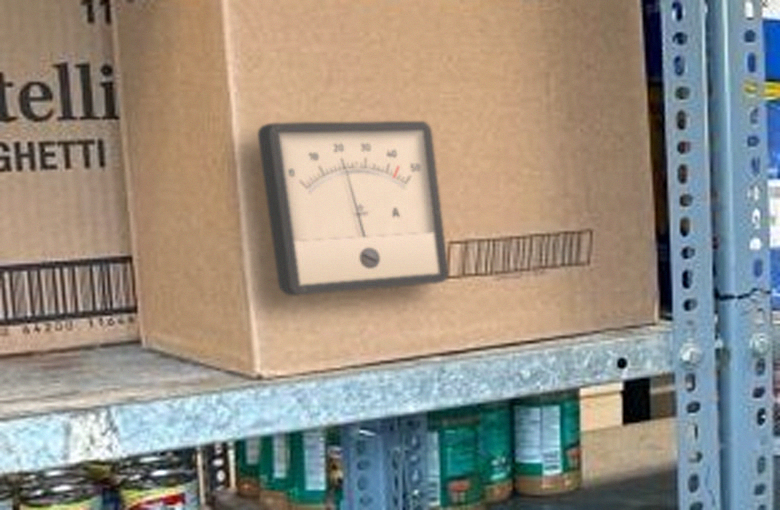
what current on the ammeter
20 A
